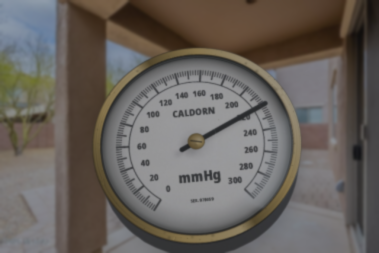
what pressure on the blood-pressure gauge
220 mmHg
